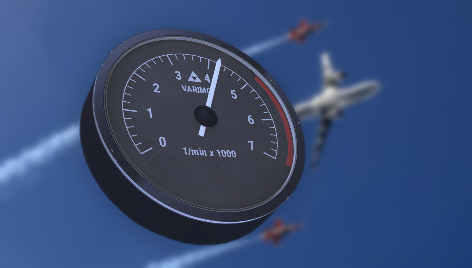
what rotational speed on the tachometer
4200 rpm
